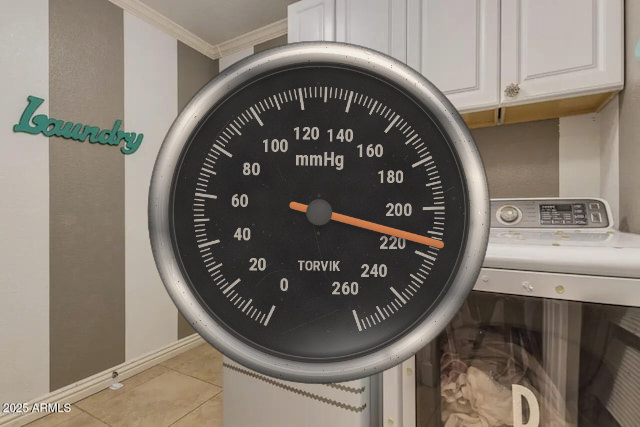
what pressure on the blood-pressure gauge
214 mmHg
